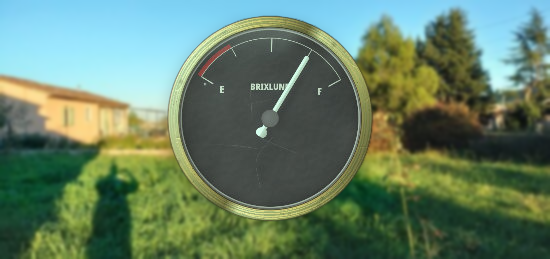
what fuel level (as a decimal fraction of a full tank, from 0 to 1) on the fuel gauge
0.75
